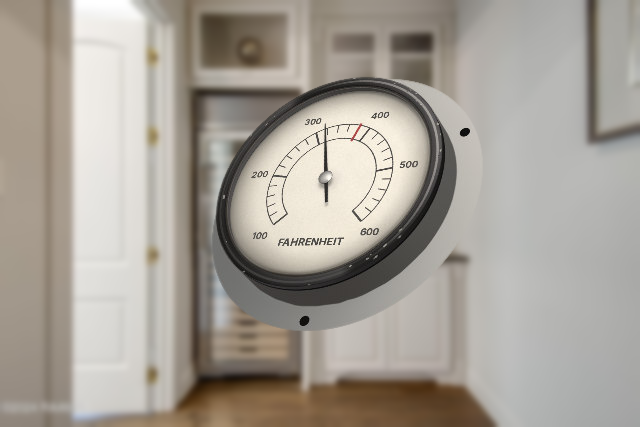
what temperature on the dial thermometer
320 °F
